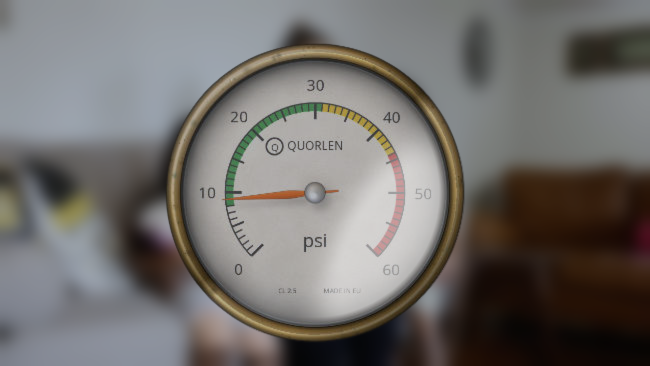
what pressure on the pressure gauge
9 psi
